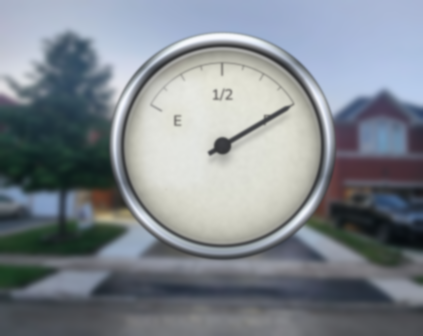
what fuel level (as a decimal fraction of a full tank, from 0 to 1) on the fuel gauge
1
